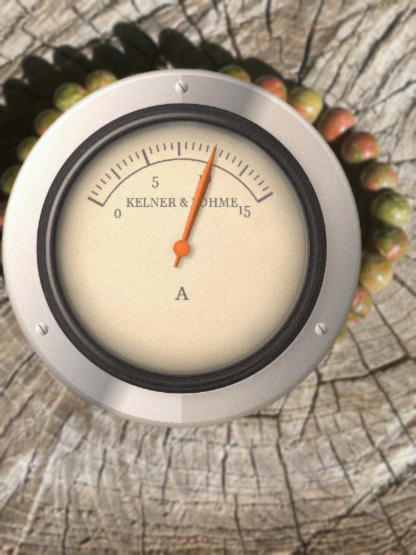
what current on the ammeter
10 A
